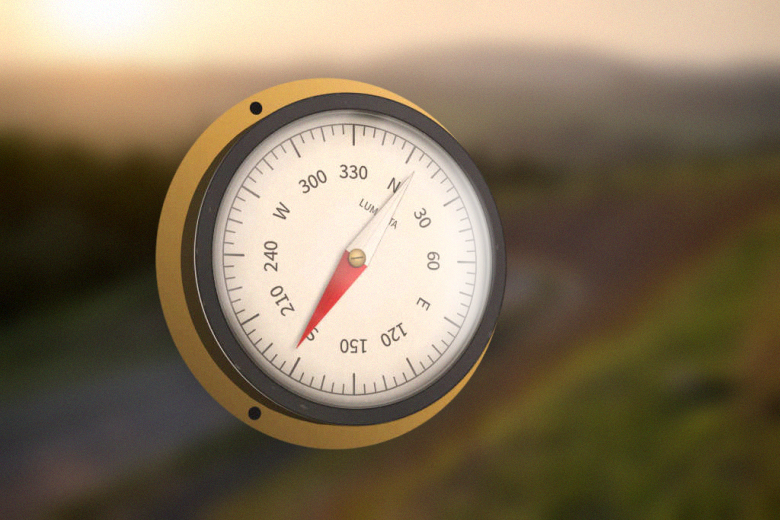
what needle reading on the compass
185 °
